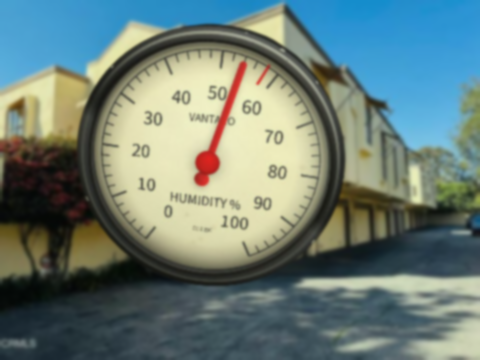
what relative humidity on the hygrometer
54 %
